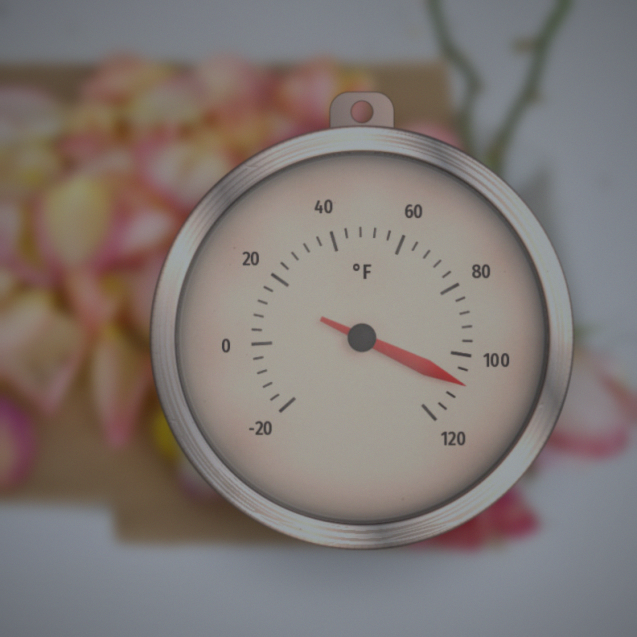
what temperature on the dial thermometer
108 °F
